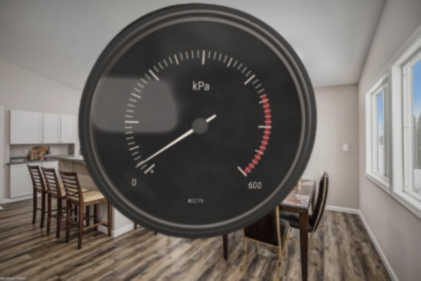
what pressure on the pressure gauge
20 kPa
